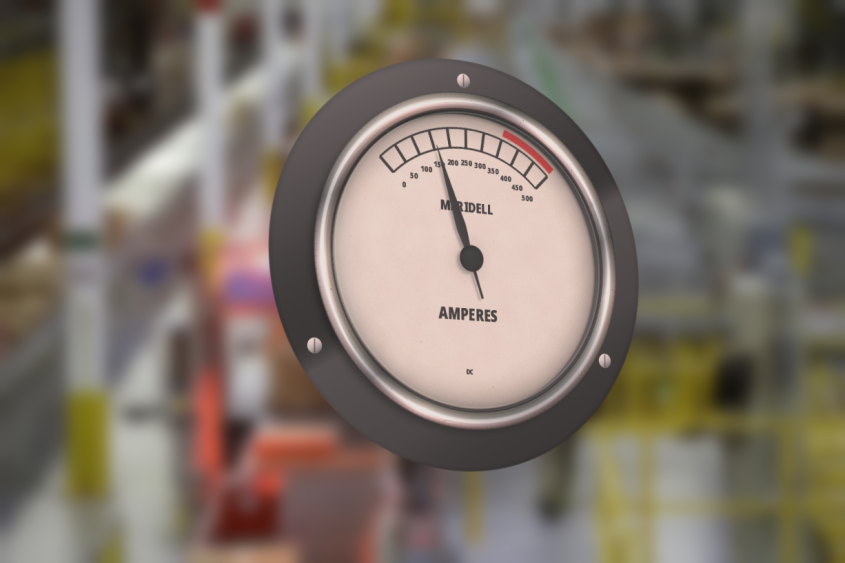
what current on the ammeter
150 A
